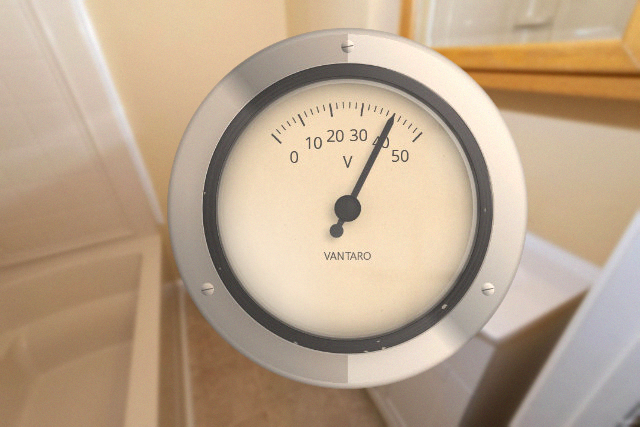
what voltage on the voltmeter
40 V
